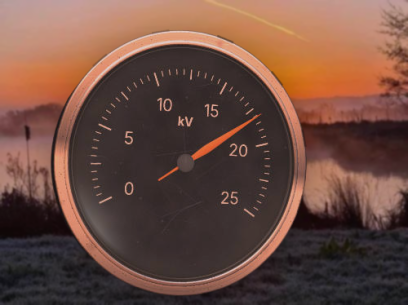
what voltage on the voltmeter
18 kV
